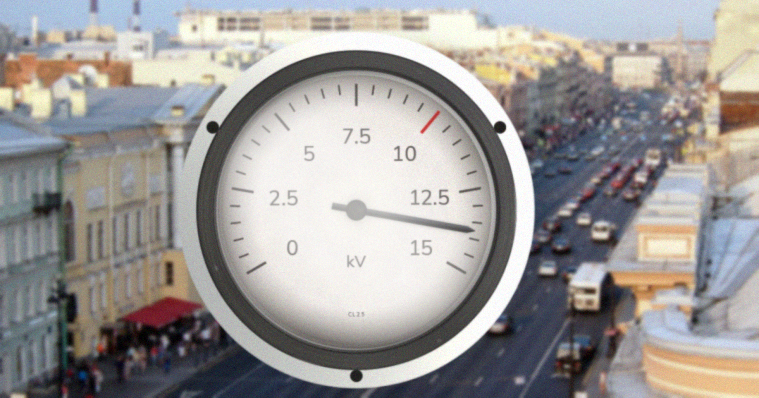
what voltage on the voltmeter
13.75 kV
